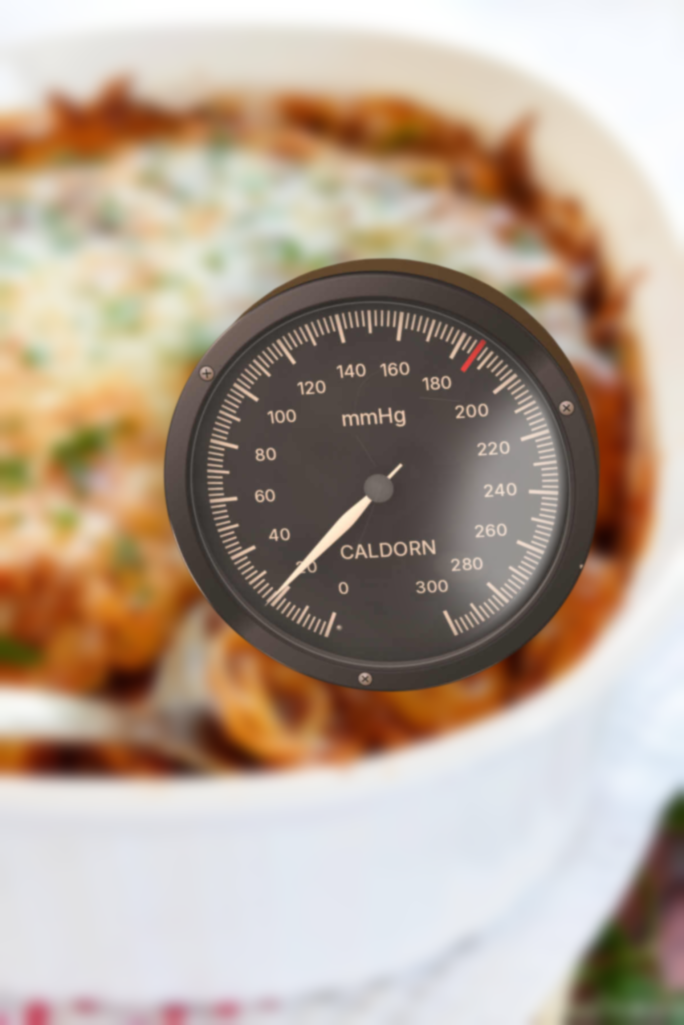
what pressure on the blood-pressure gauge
22 mmHg
